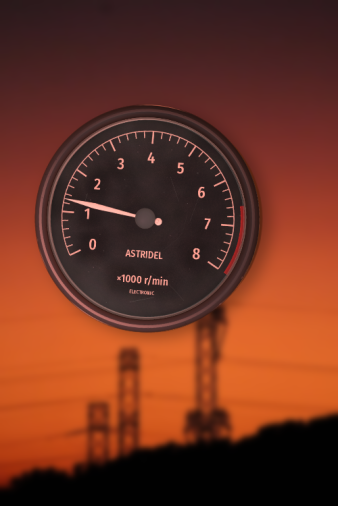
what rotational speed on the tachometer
1300 rpm
